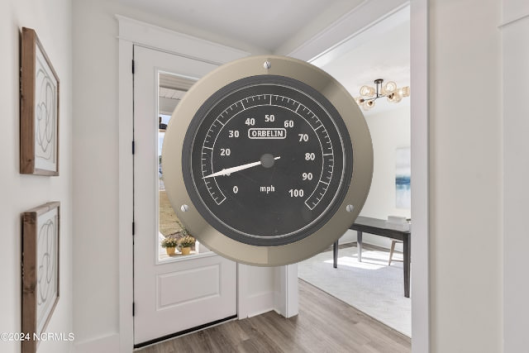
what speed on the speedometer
10 mph
